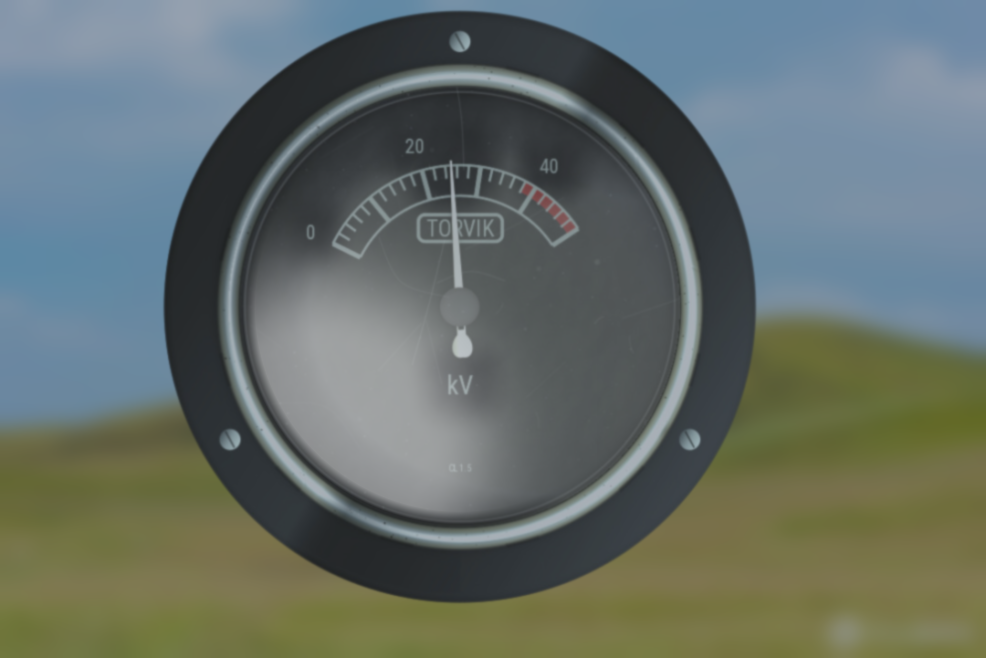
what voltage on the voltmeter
25 kV
